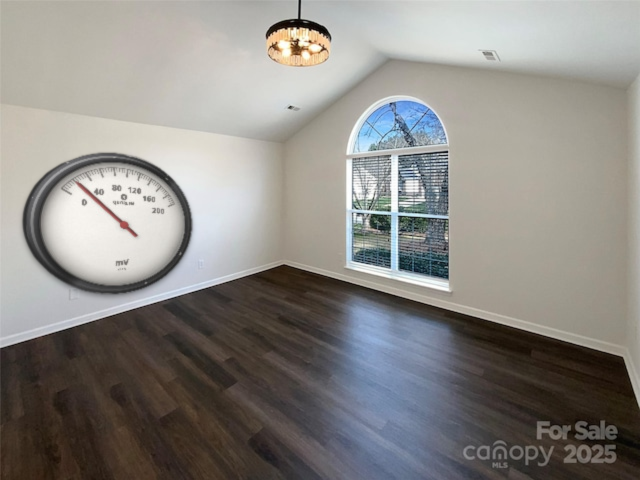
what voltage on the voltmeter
20 mV
